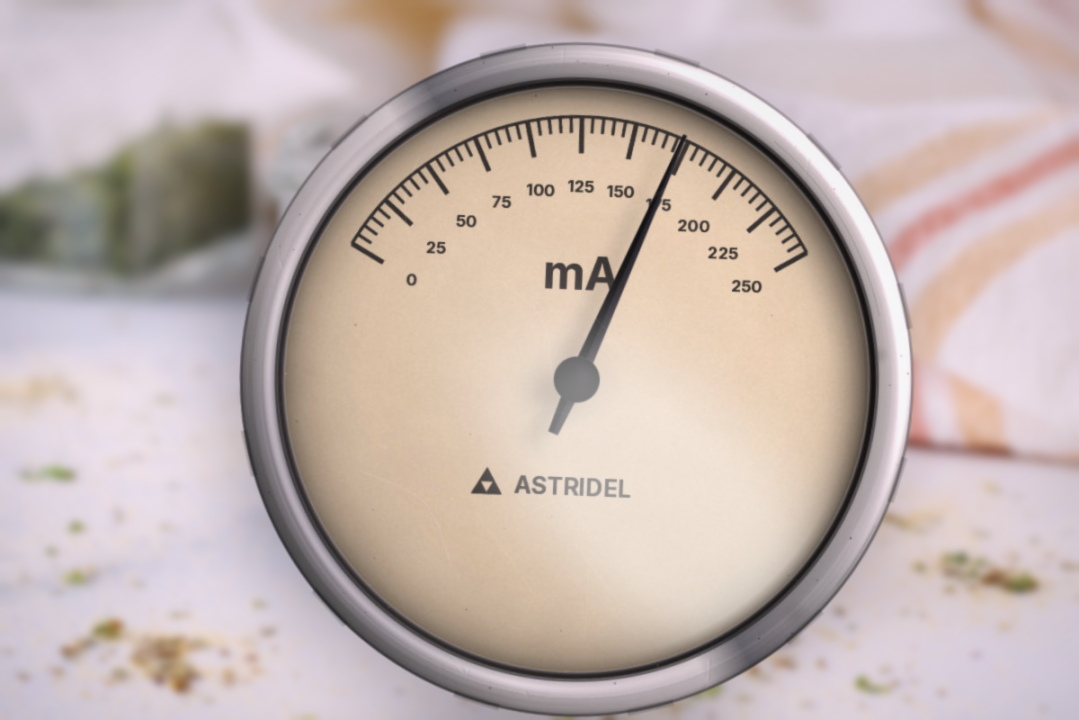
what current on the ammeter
172.5 mA
